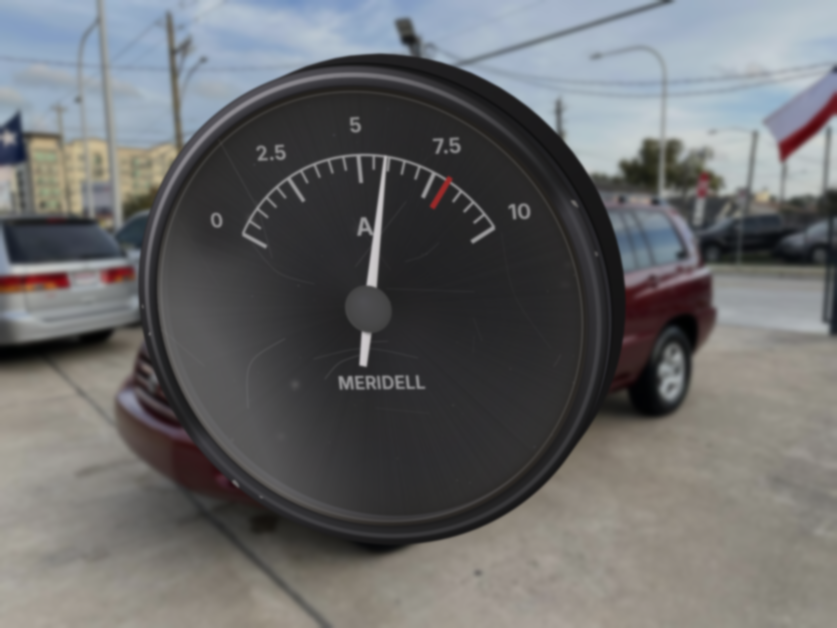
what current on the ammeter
6 A
